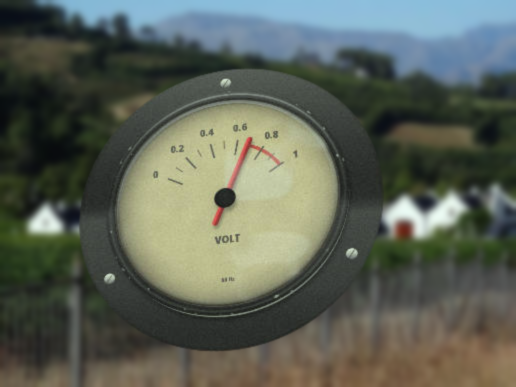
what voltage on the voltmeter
0.7 V
